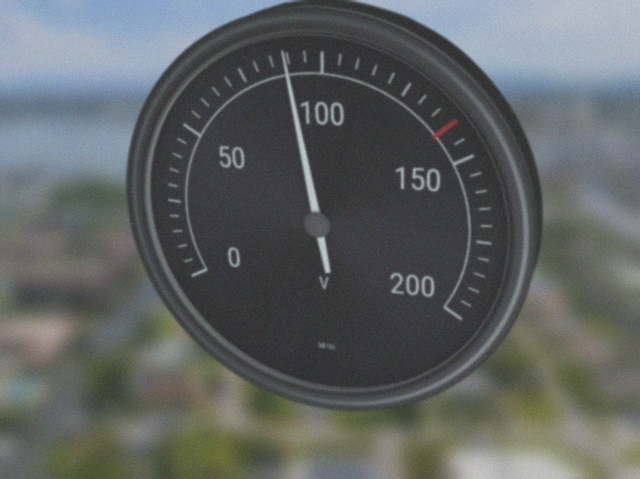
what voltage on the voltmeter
90 V
